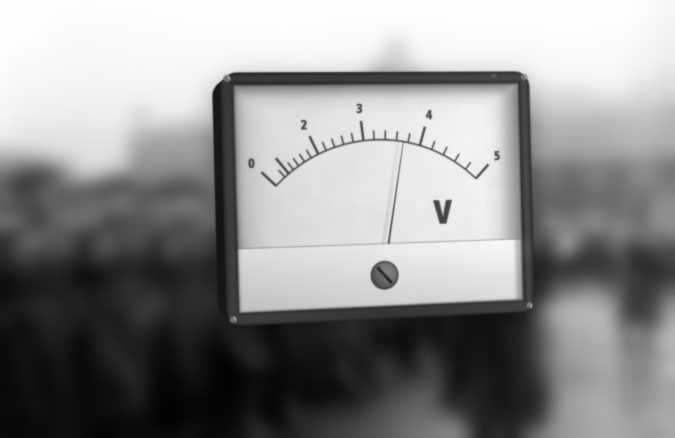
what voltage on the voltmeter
3.7 V
